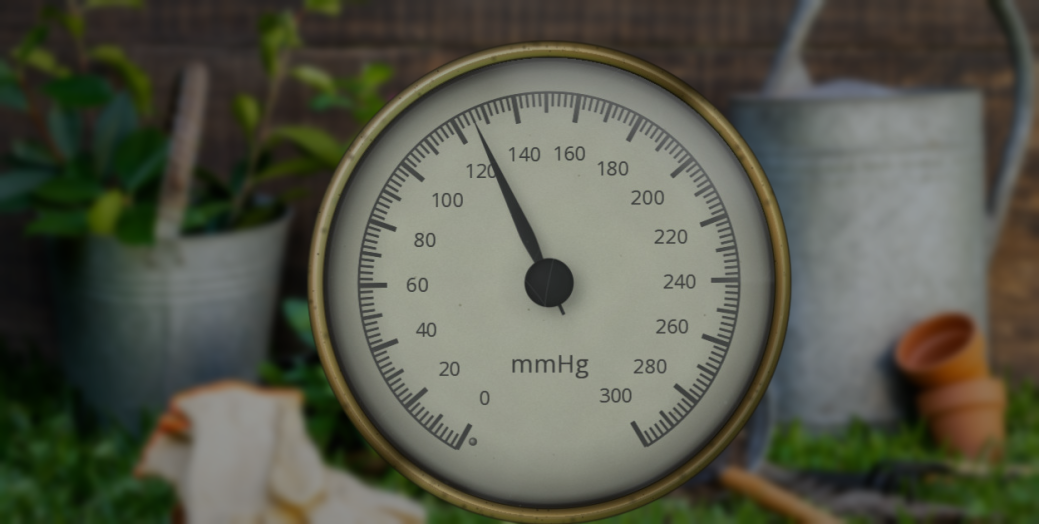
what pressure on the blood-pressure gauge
126 mmHg
